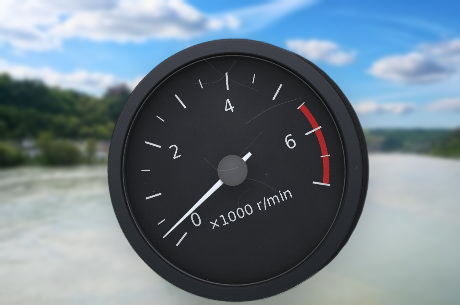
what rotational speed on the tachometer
250 rpm
